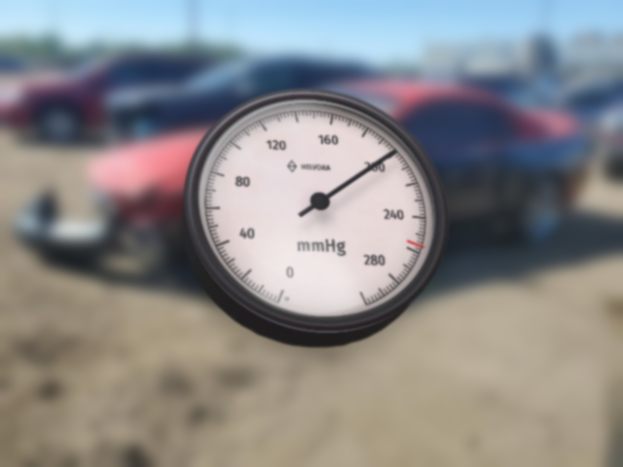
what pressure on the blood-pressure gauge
200 mmHg
